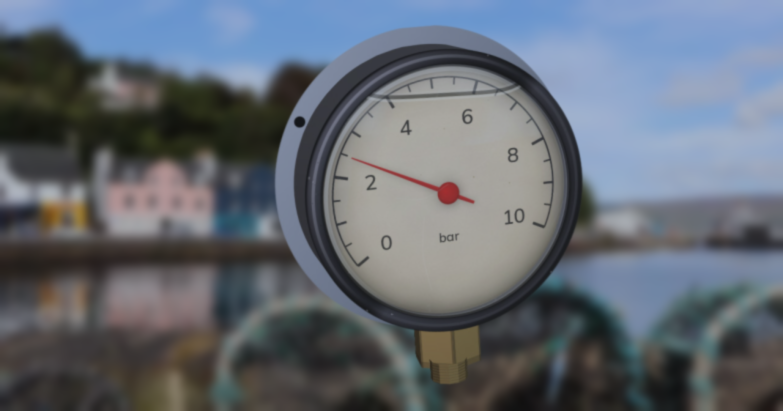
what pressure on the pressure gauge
2.5 bar
